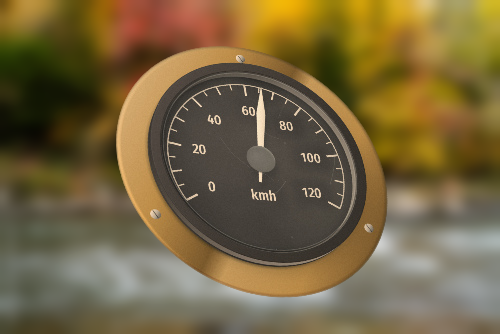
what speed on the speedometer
65 km/h
